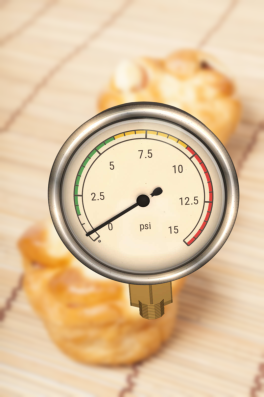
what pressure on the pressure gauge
0.5 psi
